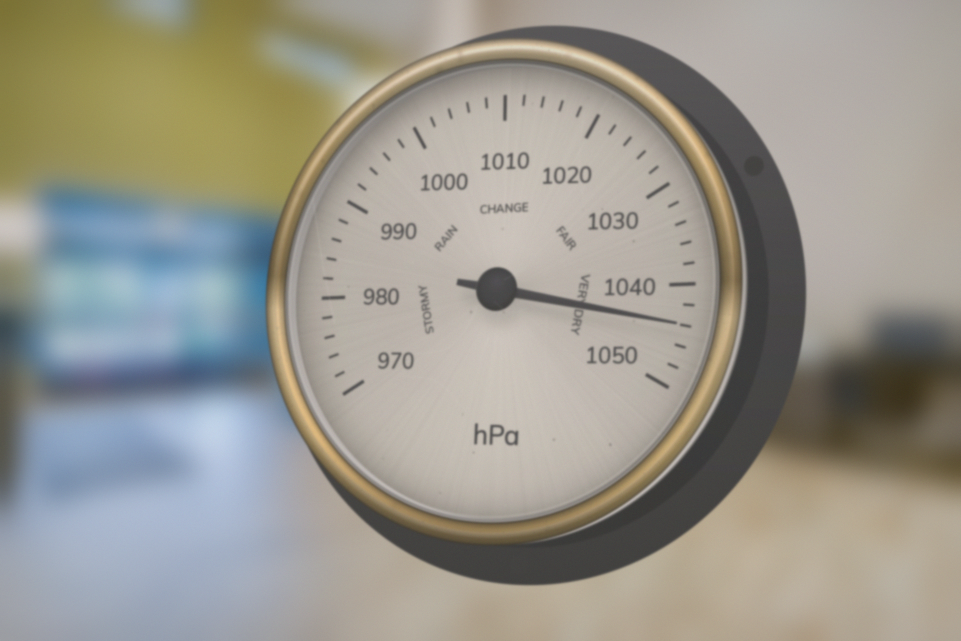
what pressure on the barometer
1044 hPa
